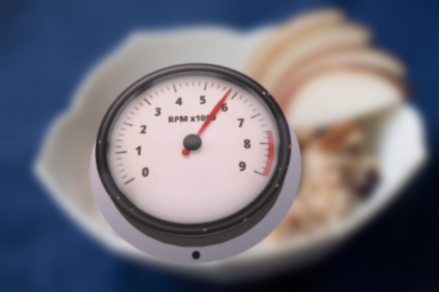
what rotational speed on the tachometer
5800 rpm
